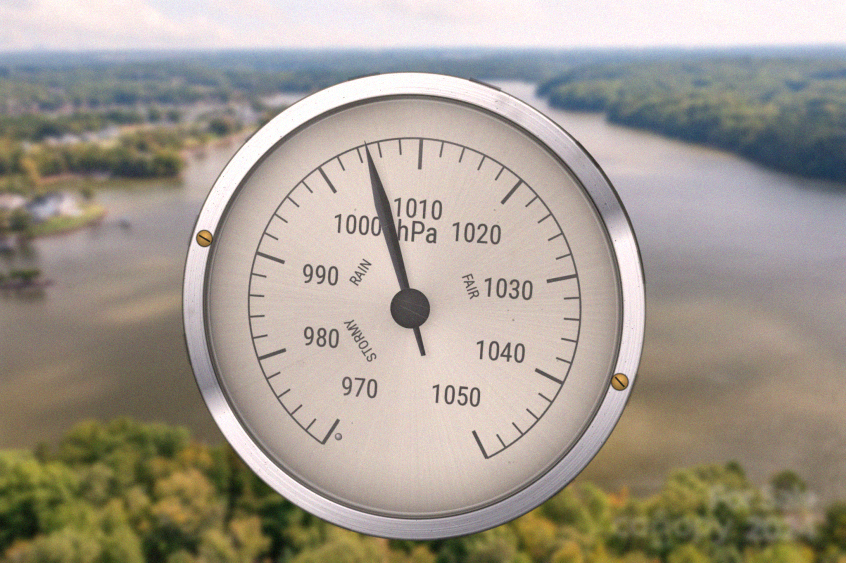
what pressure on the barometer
1005 hPa
